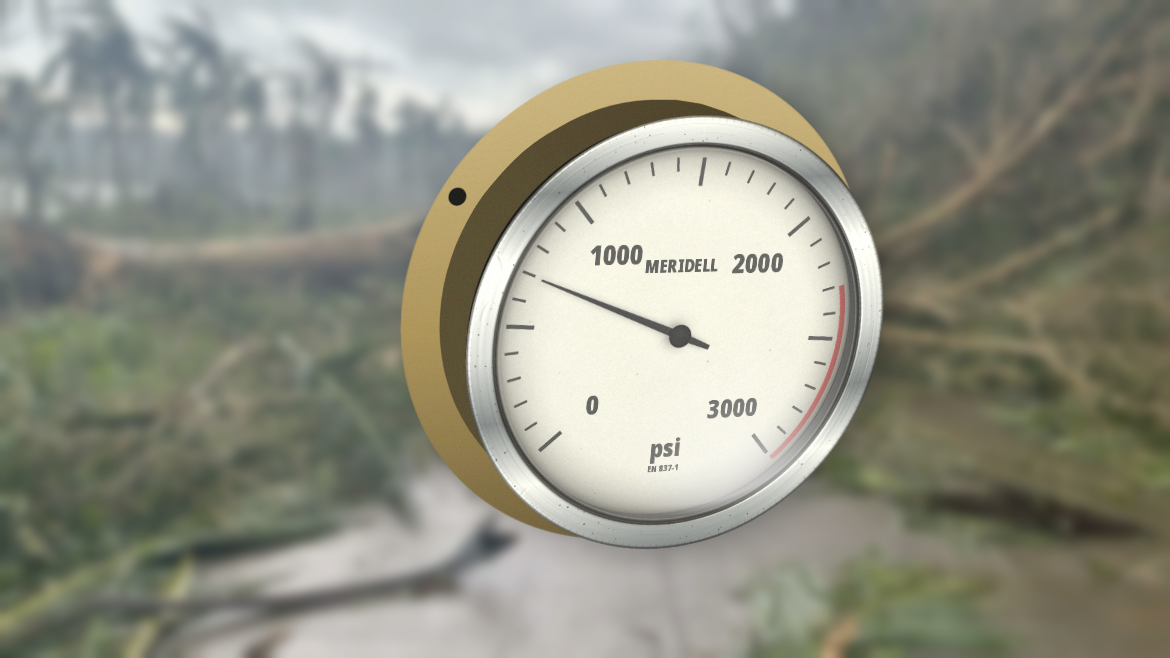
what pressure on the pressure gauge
700 psi
